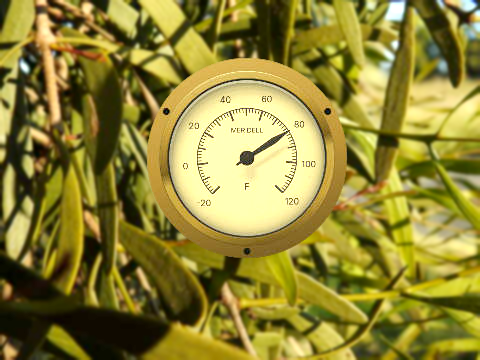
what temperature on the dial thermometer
80 °F
